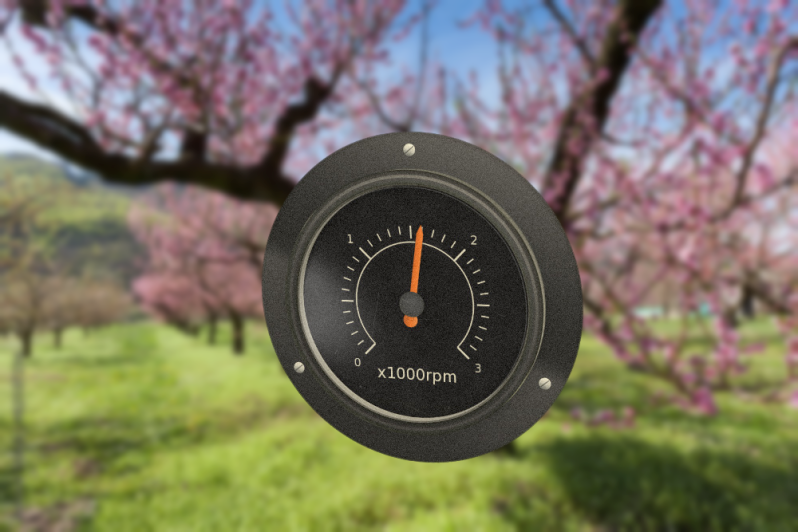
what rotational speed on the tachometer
1600 rpm
